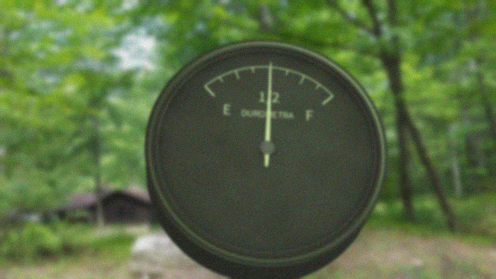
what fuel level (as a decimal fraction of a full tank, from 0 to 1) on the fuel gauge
0.5
